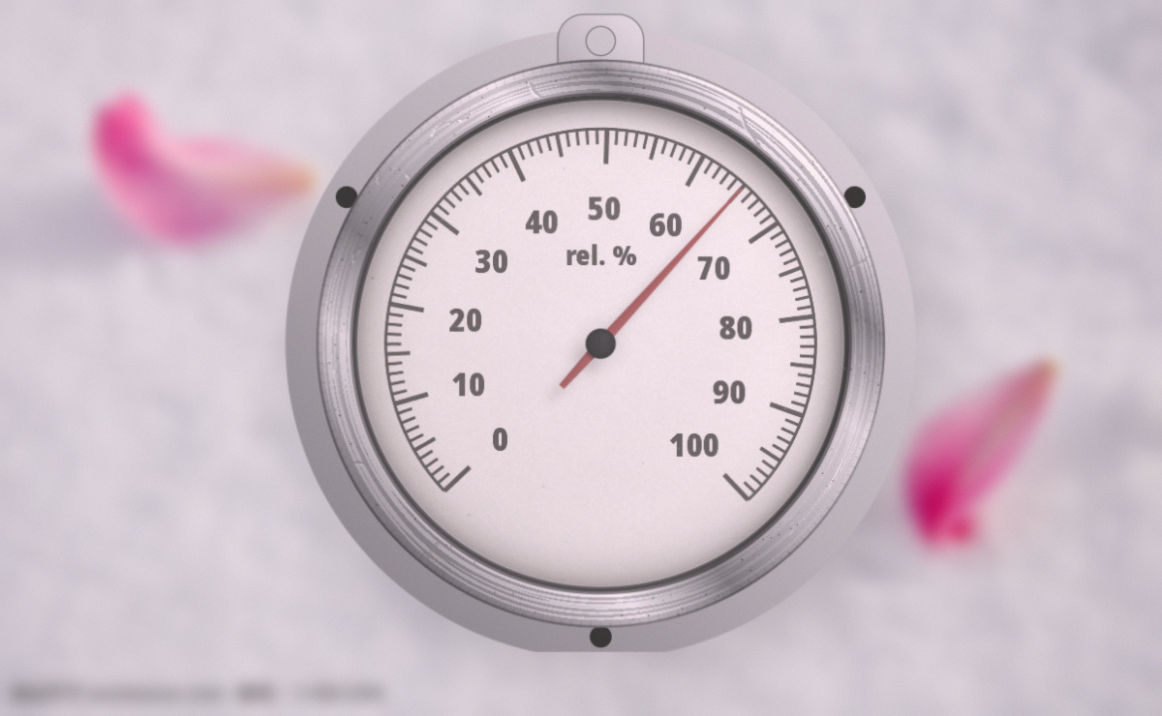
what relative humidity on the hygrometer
65 %
